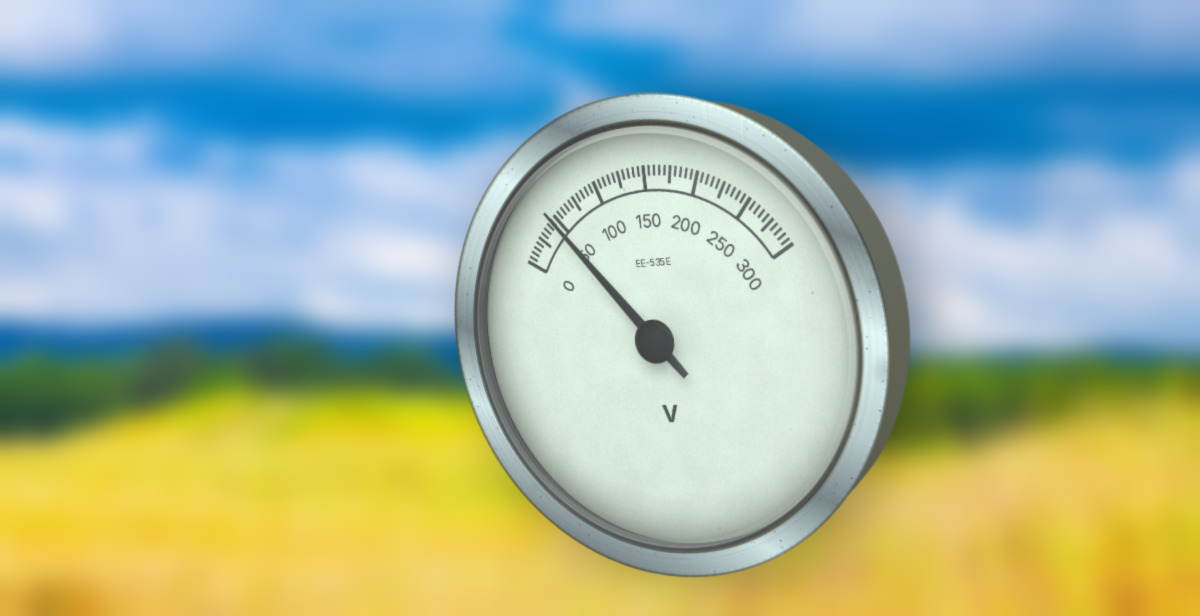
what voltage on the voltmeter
50 V
